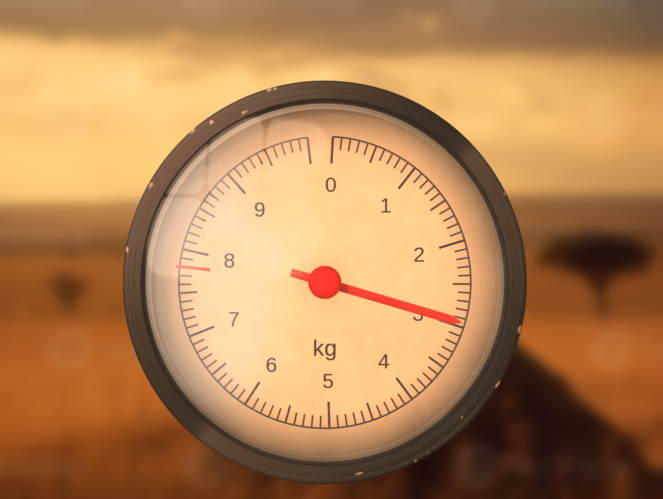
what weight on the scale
2.95 kg
